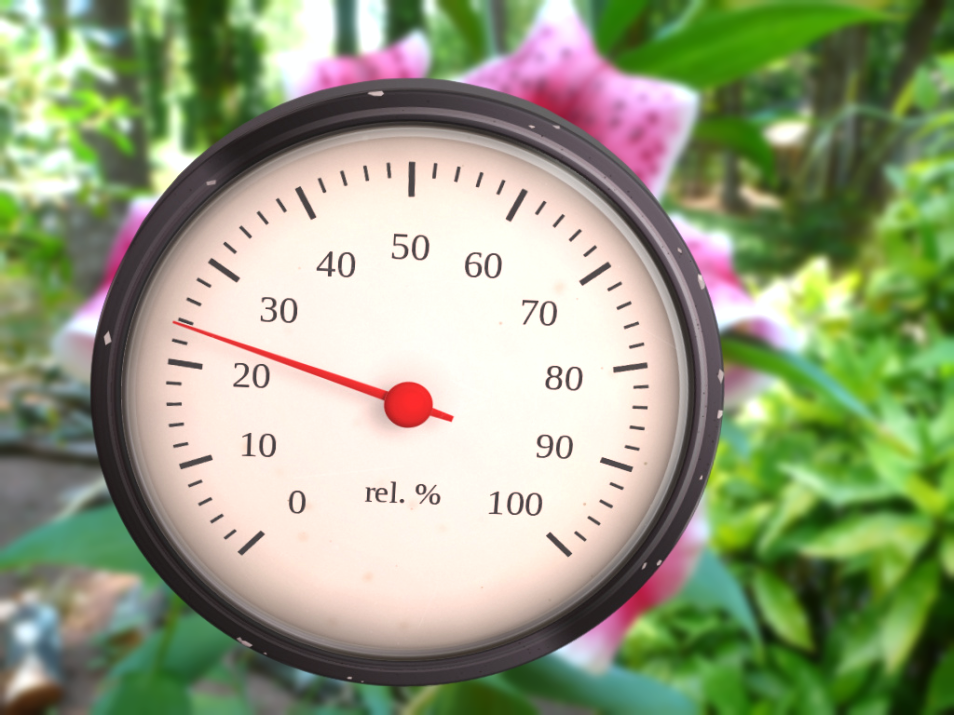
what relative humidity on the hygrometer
24 %
